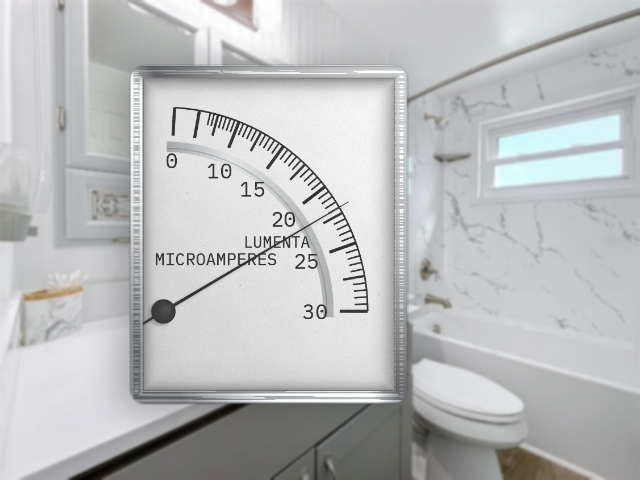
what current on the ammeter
22 µA
